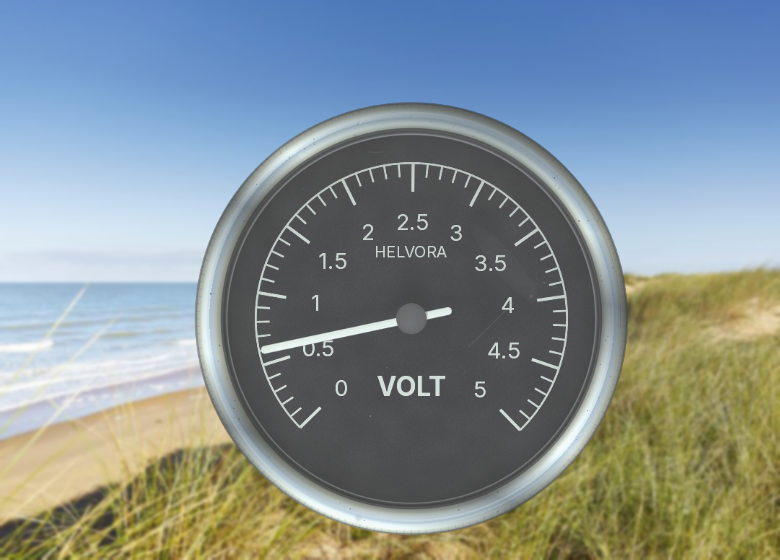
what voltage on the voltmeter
0.6 V
